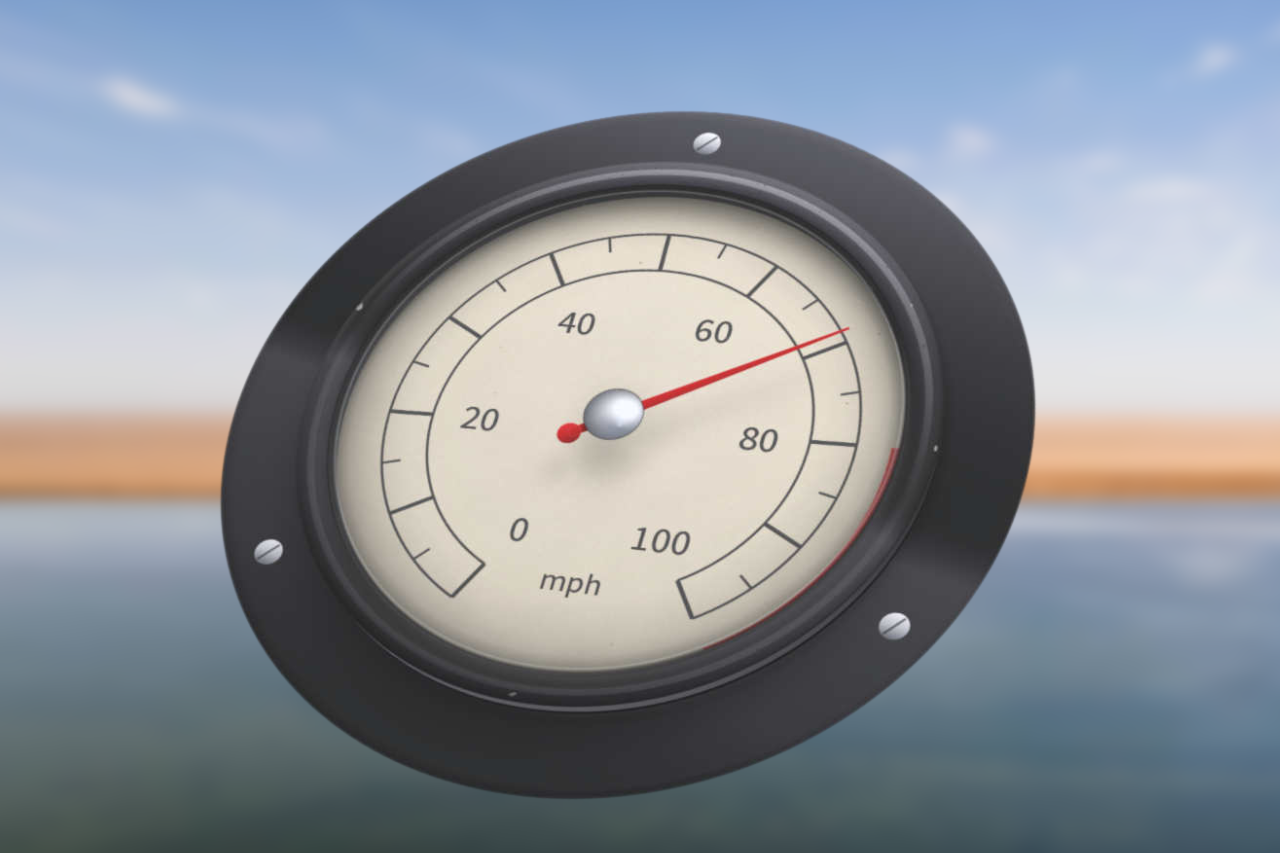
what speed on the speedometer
70 mph
